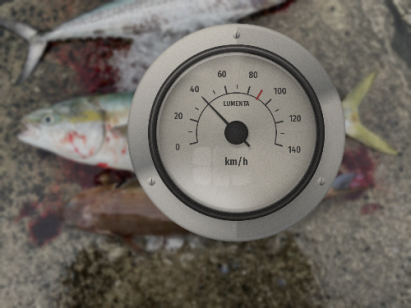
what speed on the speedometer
40 km/h
